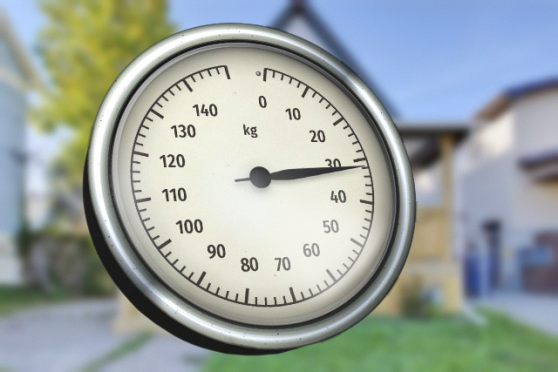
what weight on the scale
32 kg
